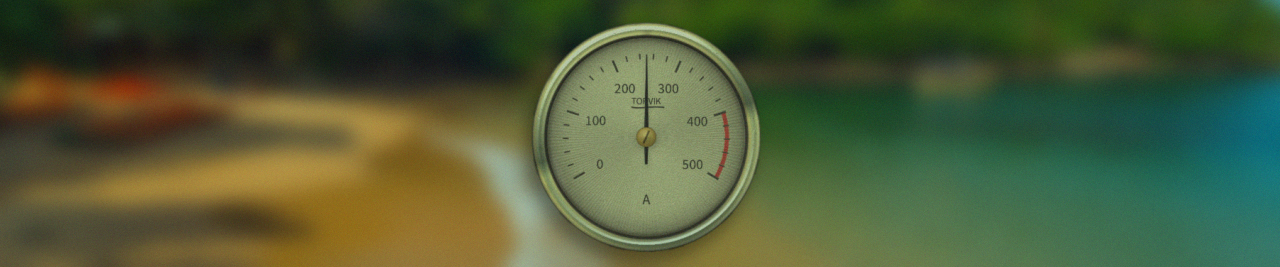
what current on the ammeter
250 A
